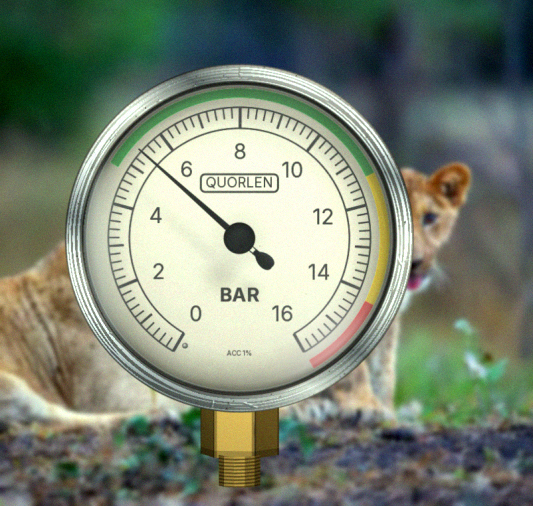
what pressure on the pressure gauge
5.4 bar
